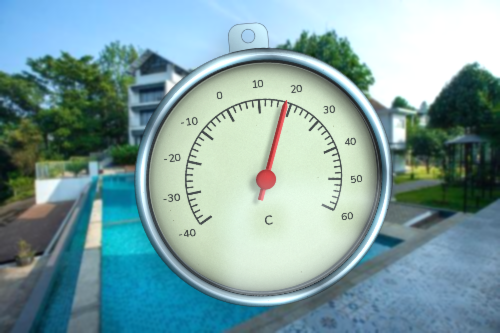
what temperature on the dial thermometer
18 °C
